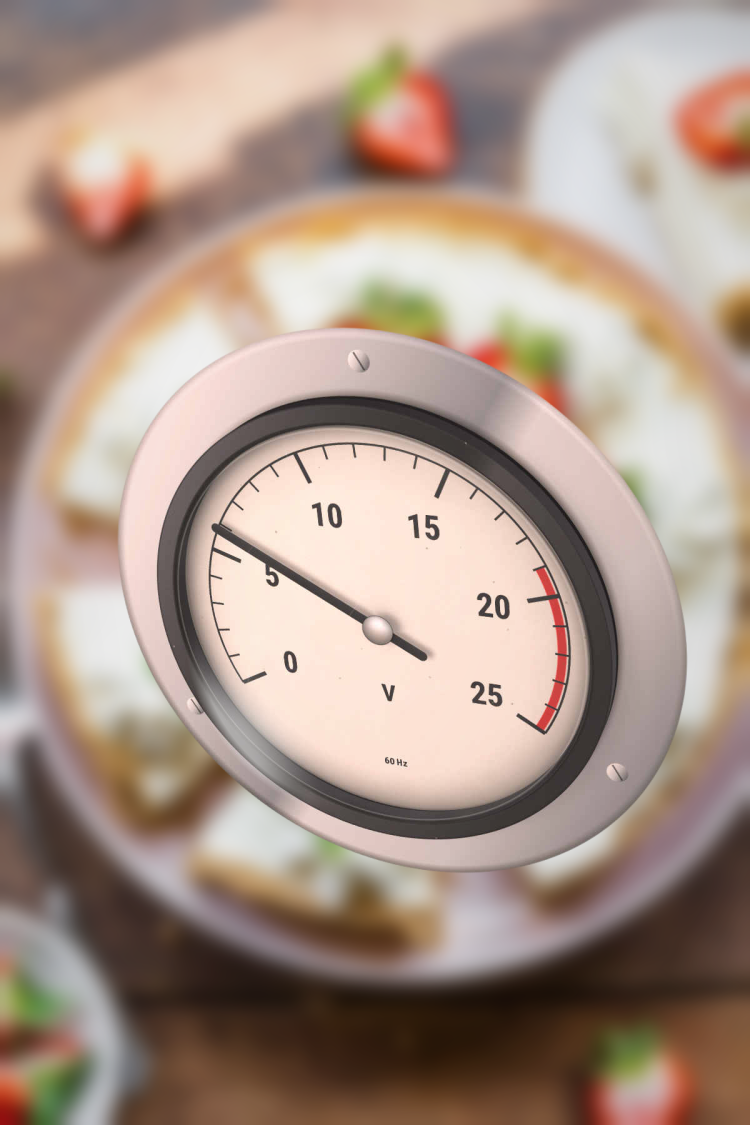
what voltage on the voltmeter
6 V
